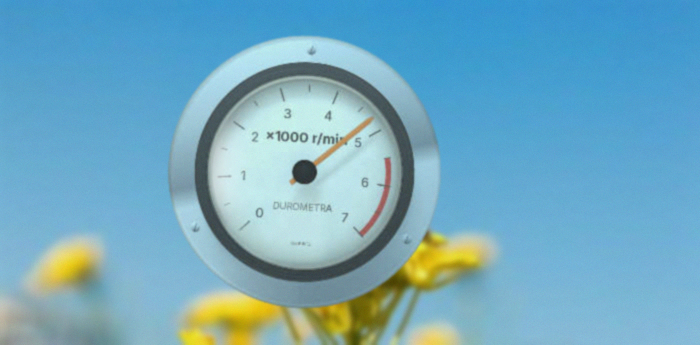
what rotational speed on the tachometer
4750 rpm
